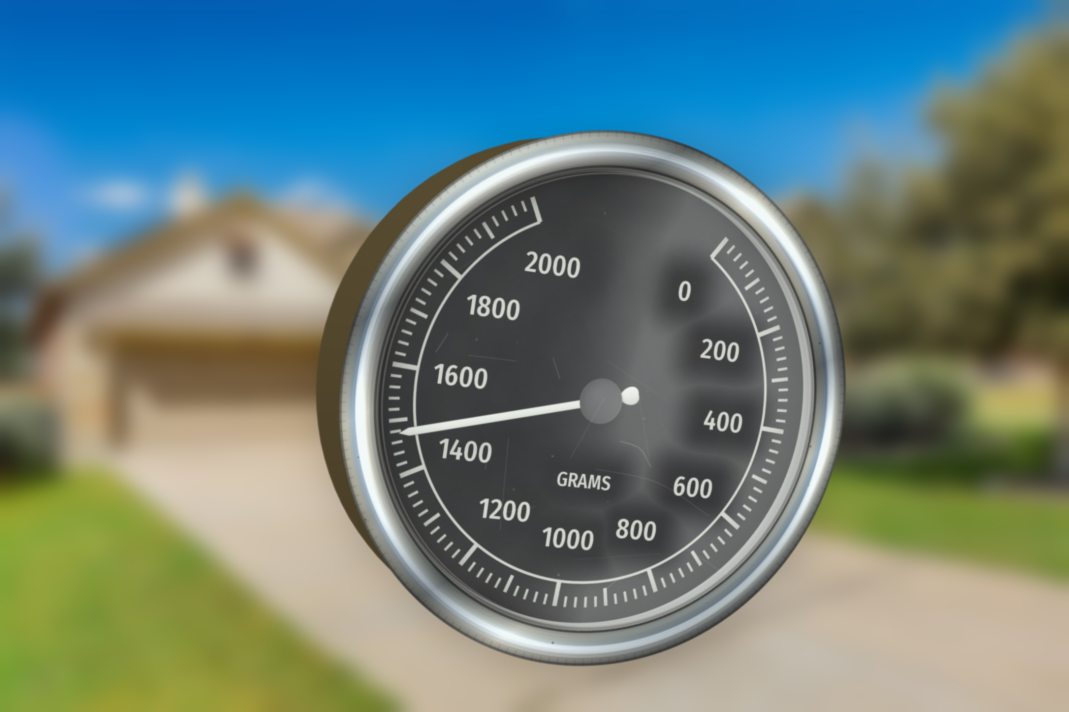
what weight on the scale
1480 g
